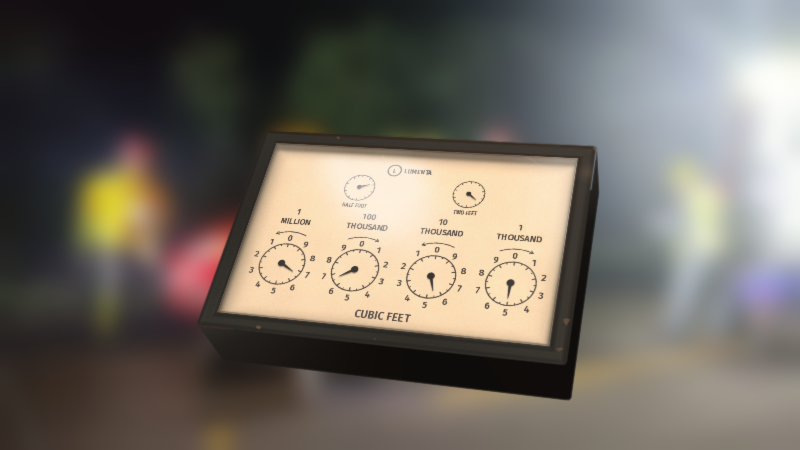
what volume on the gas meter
665500 ft³
